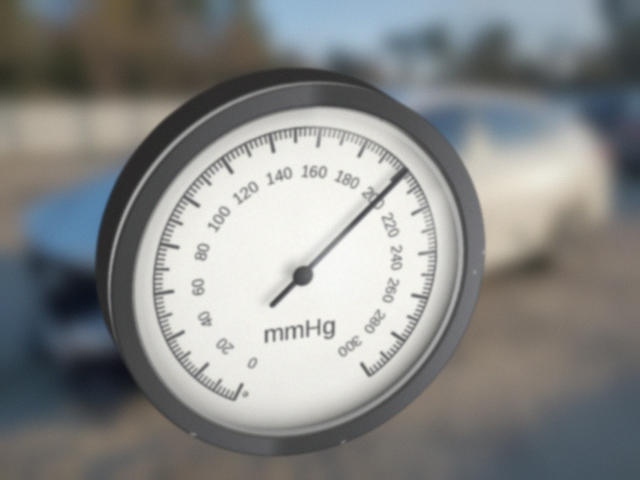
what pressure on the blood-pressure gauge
200 mmHg
